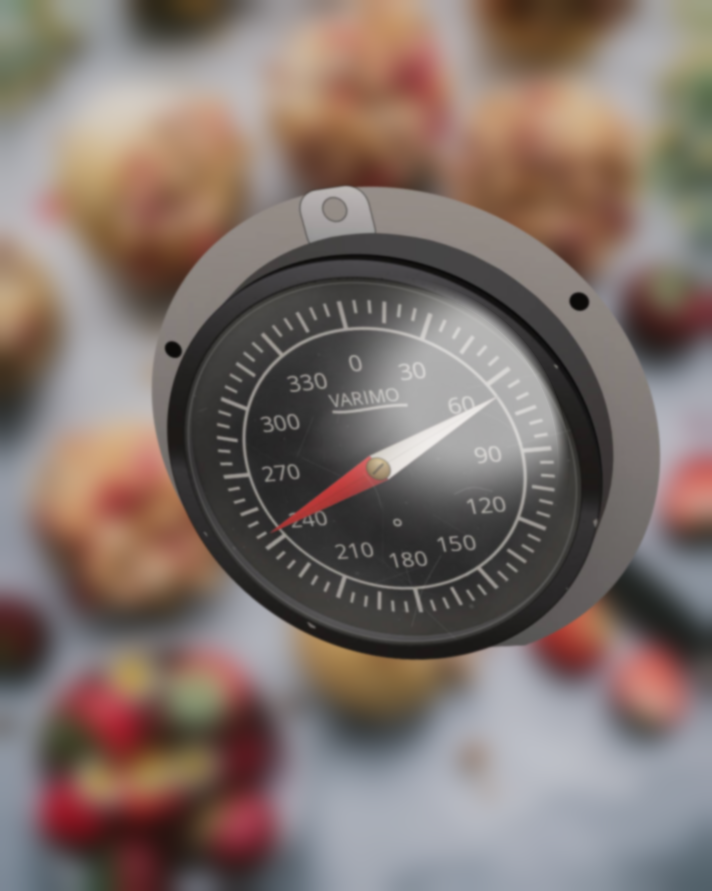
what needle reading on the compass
245 °
